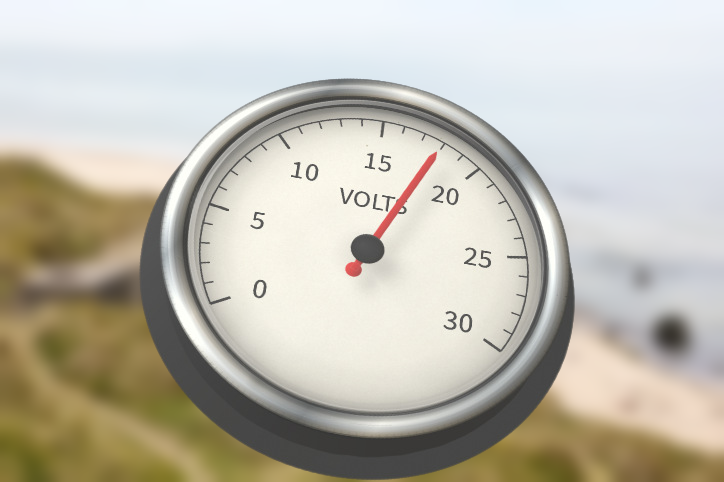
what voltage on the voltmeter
18 V
